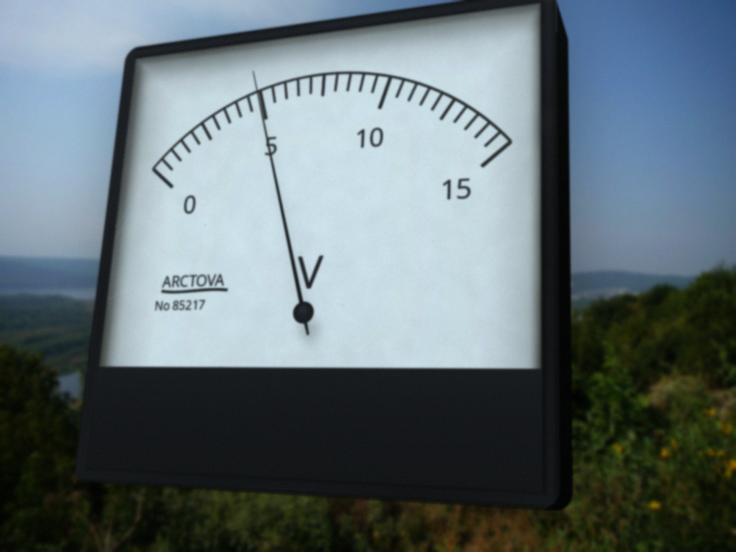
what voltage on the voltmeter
5 V
